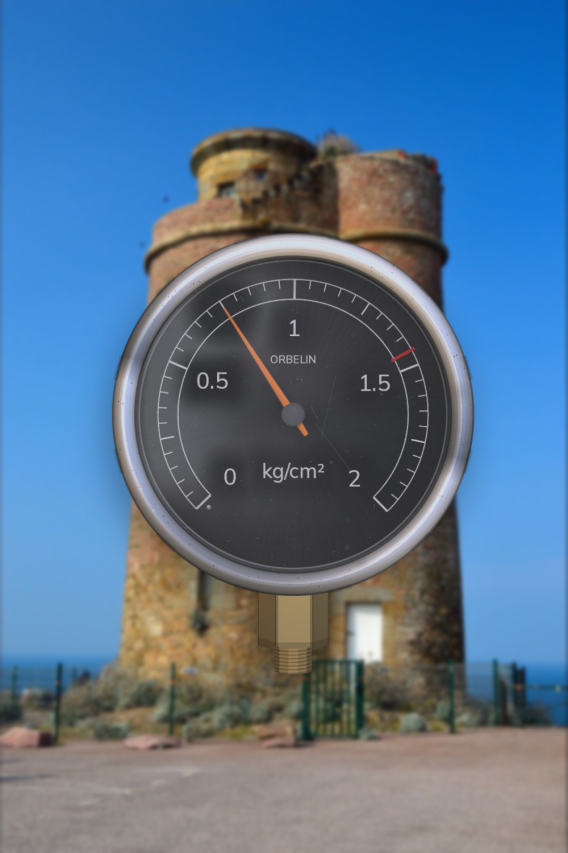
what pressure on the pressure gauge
0.75 kg/cm²
